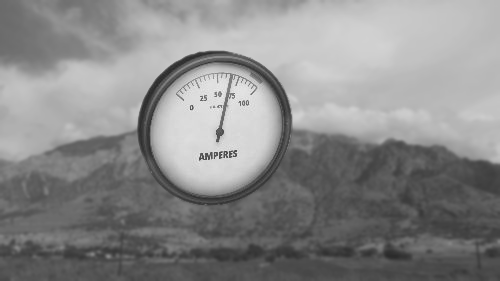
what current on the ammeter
65 A
